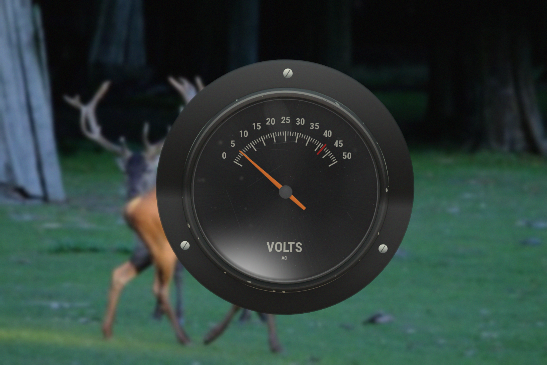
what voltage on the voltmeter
5 V
